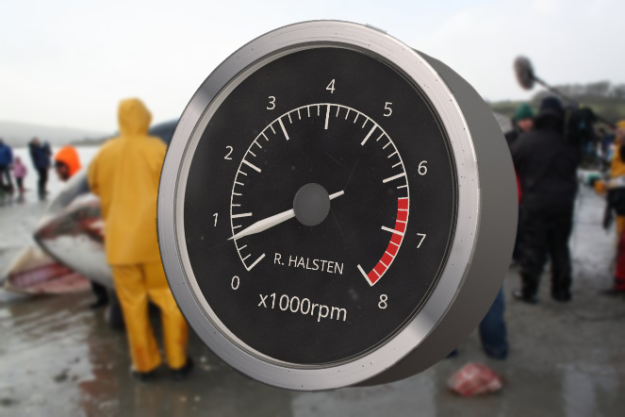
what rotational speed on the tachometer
600 rpm
